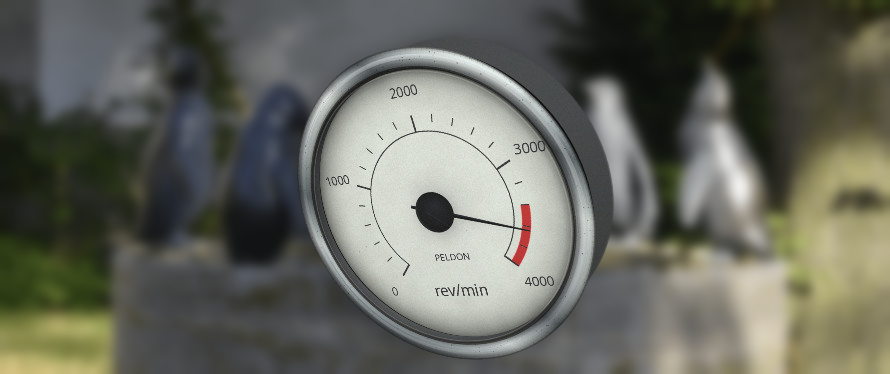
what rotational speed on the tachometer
3600 rpm
